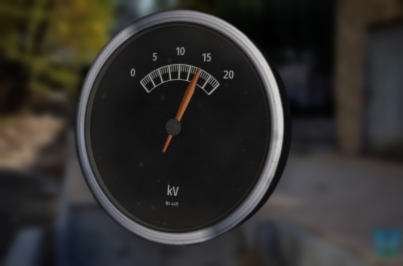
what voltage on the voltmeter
15 kV
